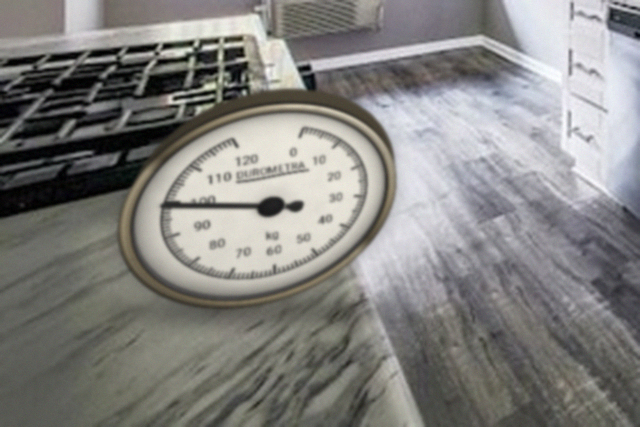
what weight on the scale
100 kg
